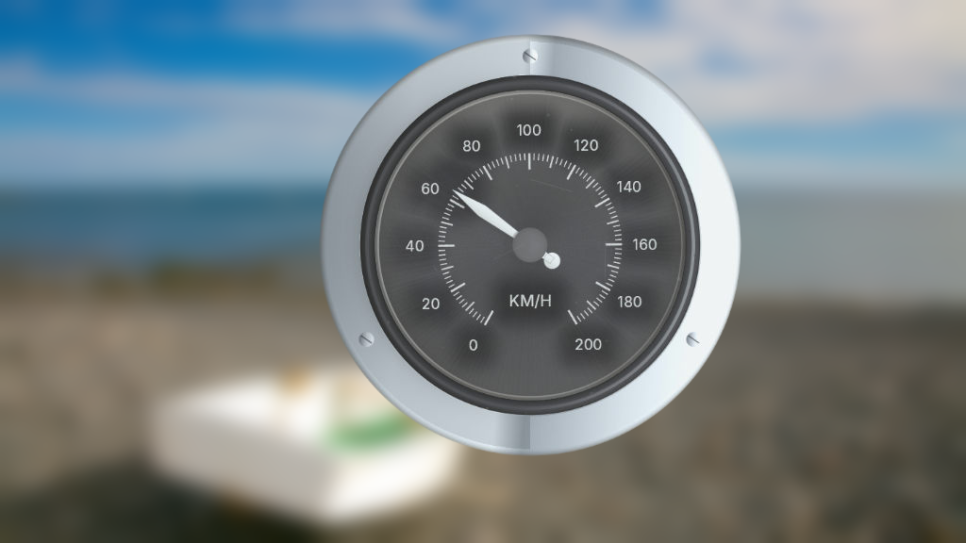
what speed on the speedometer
64 km/h
